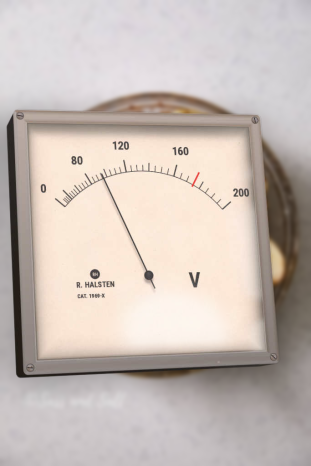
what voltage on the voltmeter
95 V
